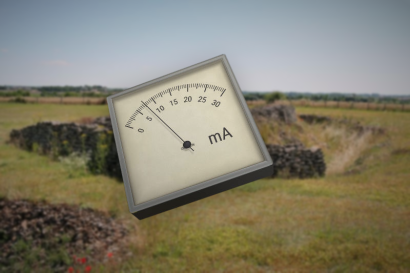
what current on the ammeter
7.5 mA
